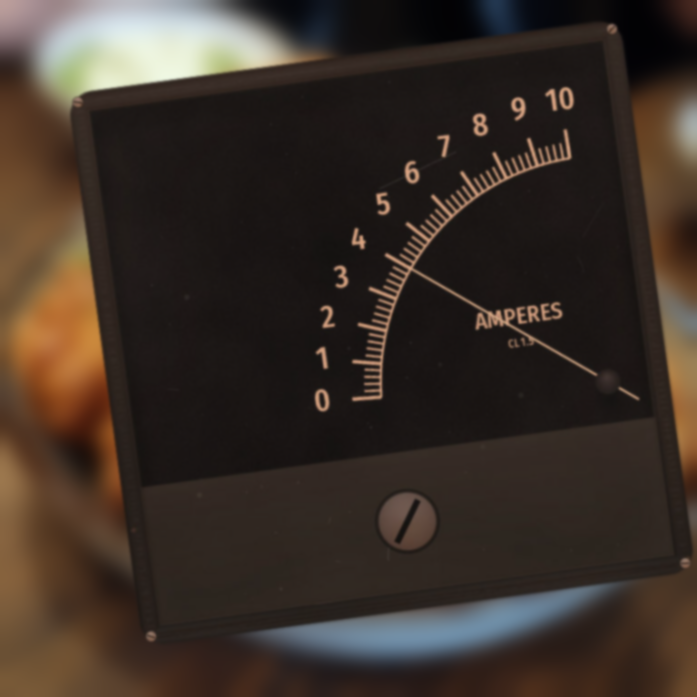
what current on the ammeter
4 A
